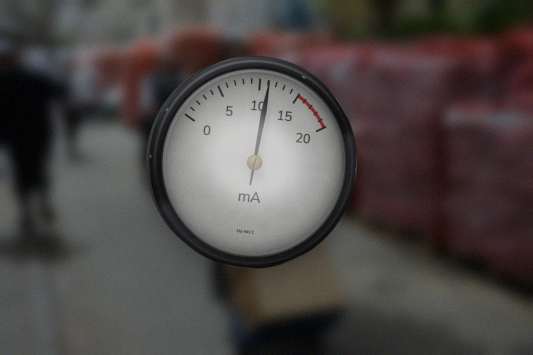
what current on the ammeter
11 mA
